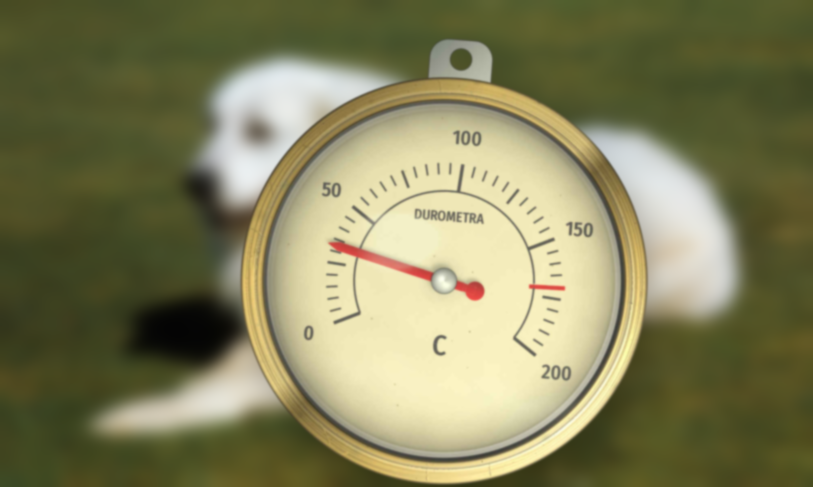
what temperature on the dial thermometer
32.5 °C
